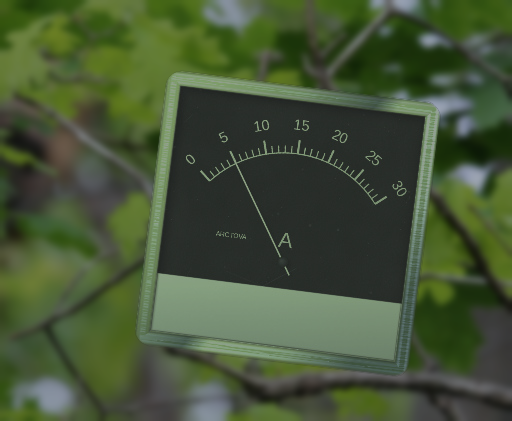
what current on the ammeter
5 A
